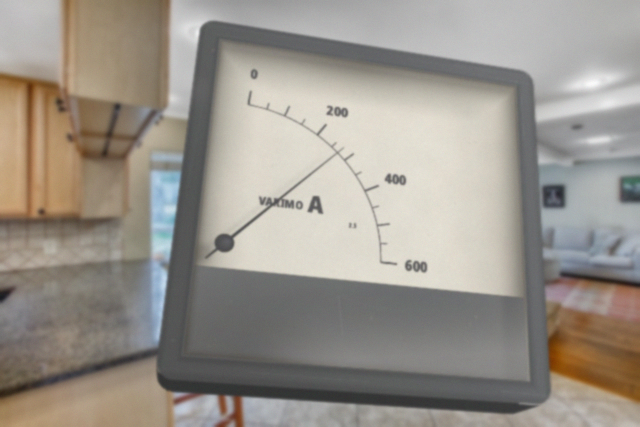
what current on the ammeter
275 A
